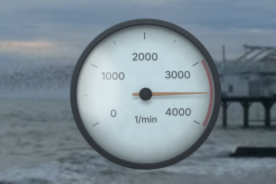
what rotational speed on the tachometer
3500 rpm
